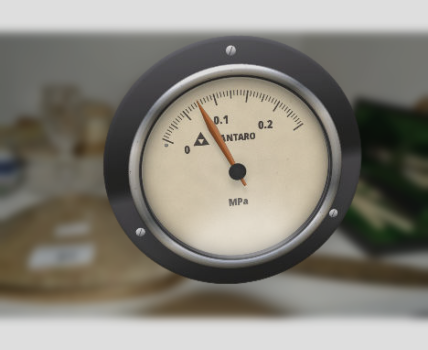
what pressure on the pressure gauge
0.075 MPa
